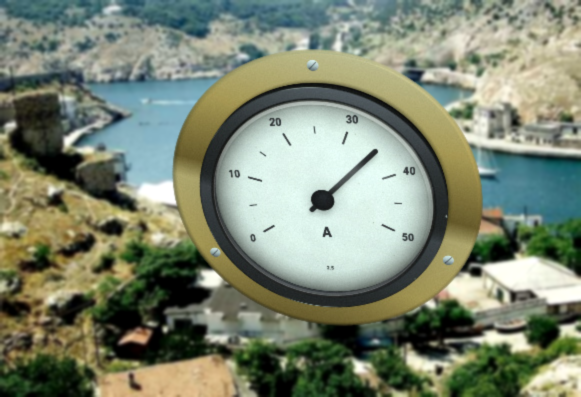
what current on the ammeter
35 A
